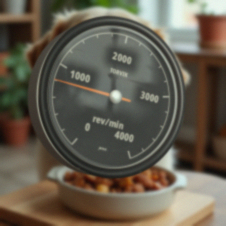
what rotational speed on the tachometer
800 rpm
